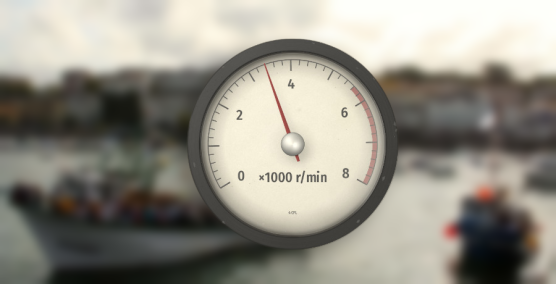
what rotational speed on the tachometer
3400 rpm
